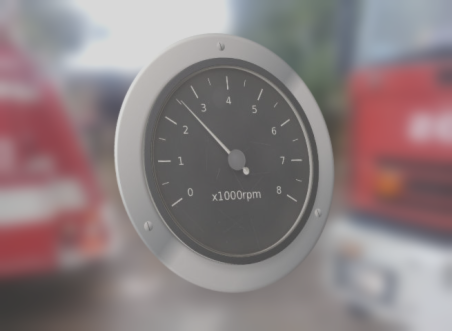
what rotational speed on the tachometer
2500 rpm
